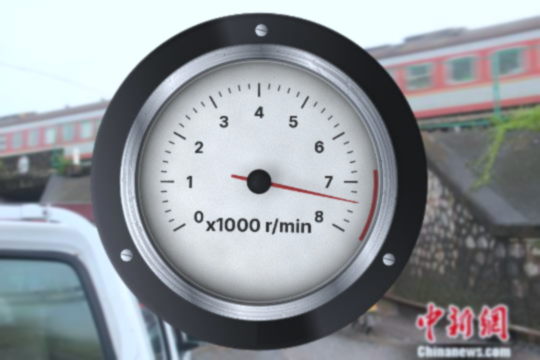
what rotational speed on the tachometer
7400 rpm
